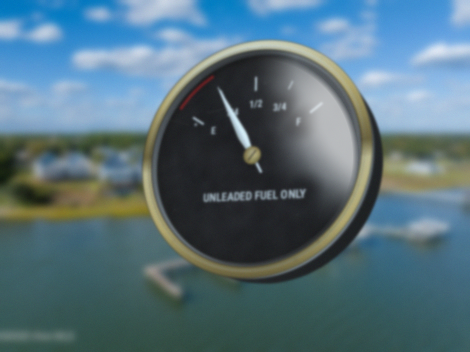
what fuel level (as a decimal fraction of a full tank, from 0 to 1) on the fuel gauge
0.25
